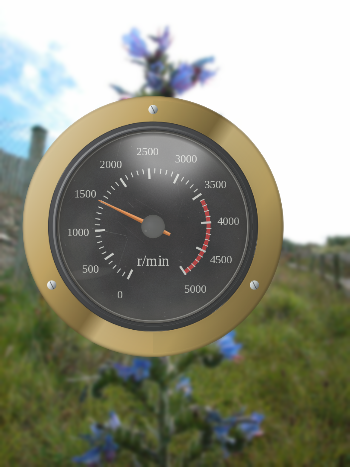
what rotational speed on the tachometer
1500 rpm
